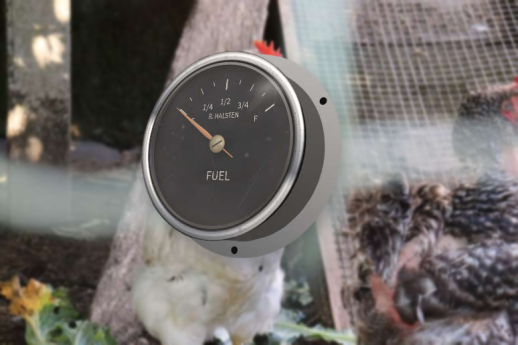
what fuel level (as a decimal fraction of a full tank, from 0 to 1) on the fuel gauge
0
